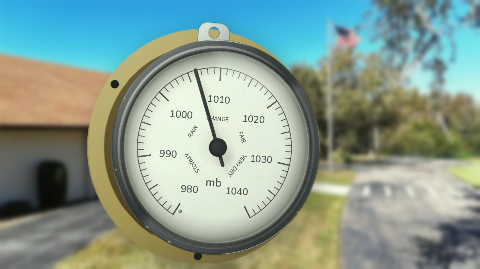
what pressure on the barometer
1006 mbar
